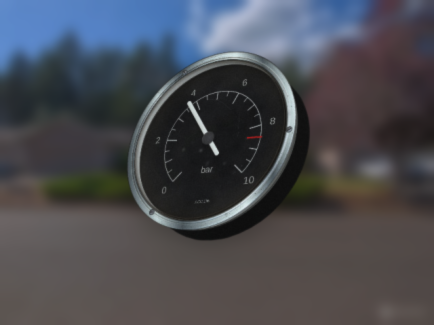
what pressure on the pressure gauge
3.75 bar
